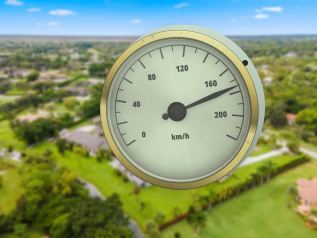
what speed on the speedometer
175 km/h
